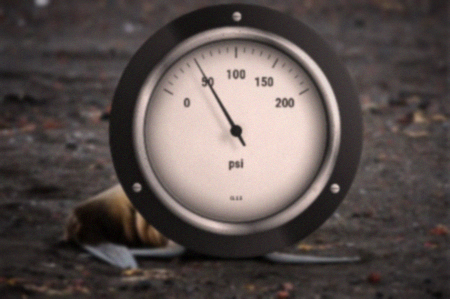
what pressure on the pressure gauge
50 psi
